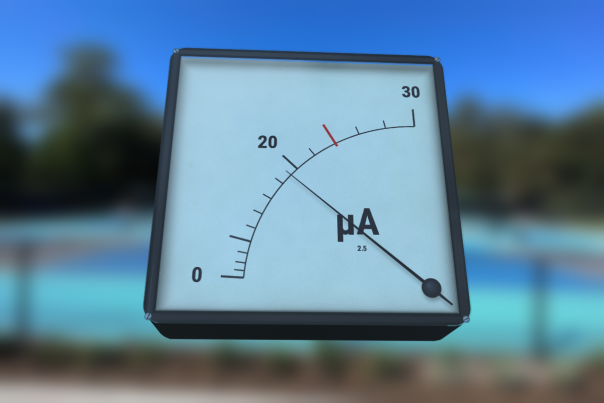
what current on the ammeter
19 µA
